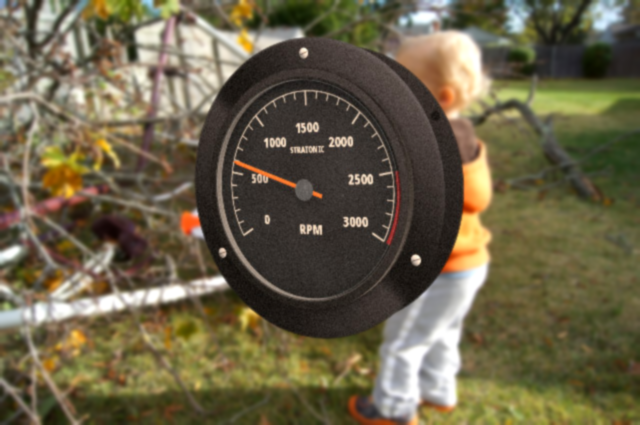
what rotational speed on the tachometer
600 rpm
